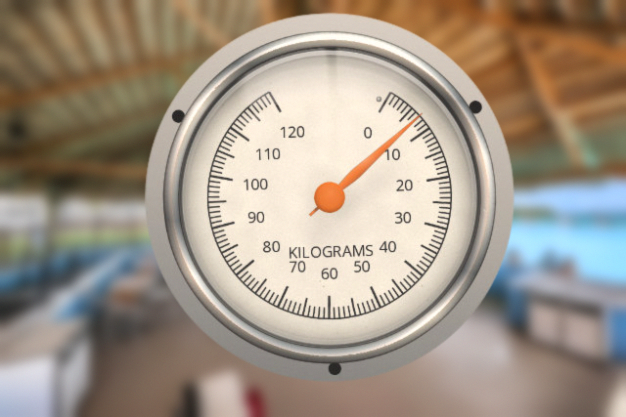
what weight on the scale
7 kg
